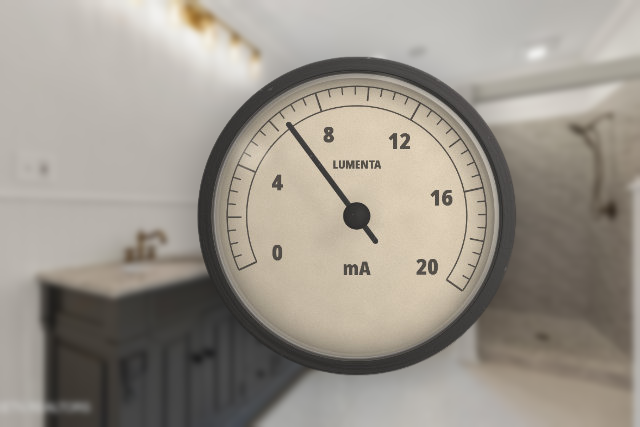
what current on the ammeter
6.5 mA
